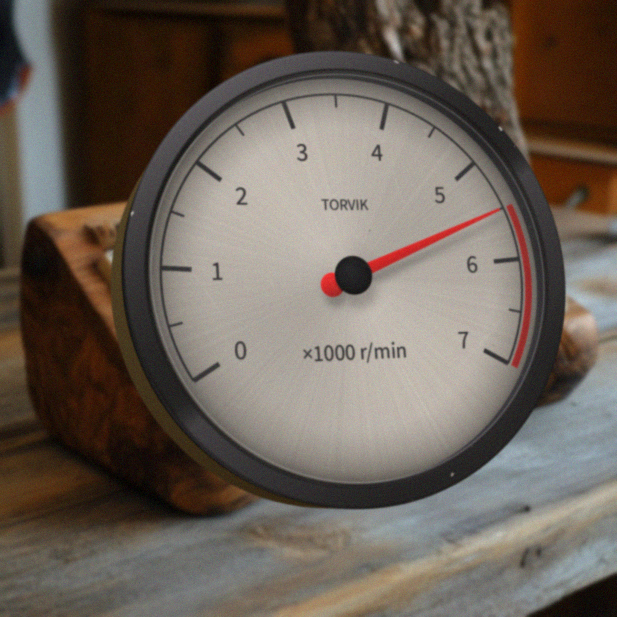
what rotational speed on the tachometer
5500 rpm
